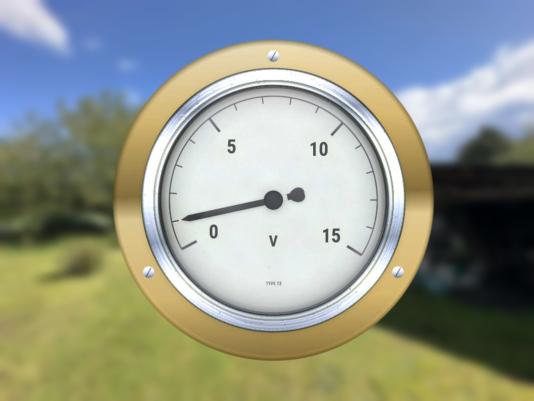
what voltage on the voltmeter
1 V
